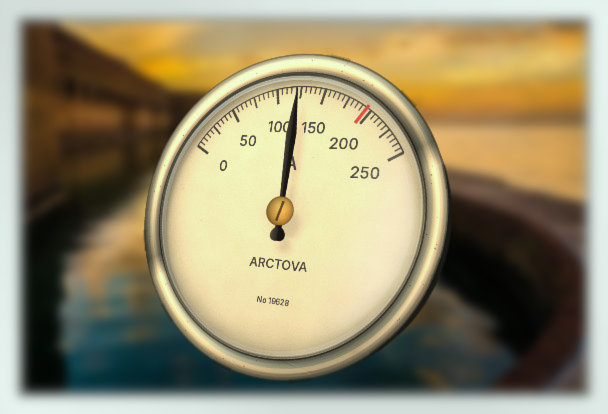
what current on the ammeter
125 A
